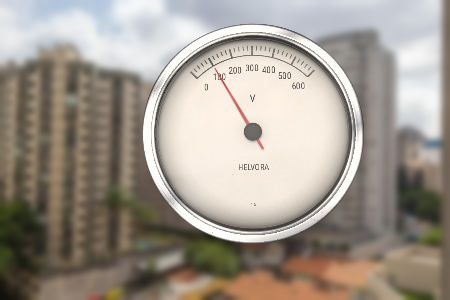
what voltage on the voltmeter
100 V
